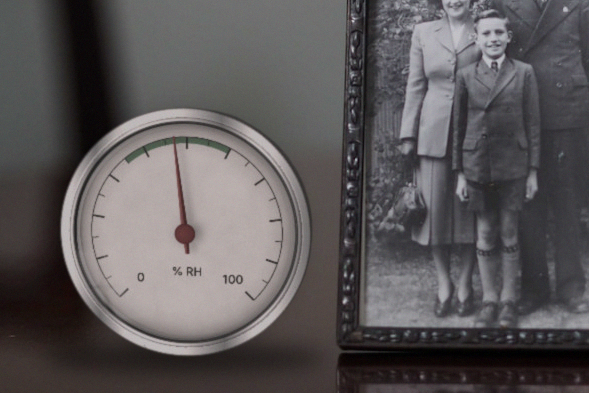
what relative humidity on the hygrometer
47.5 %
